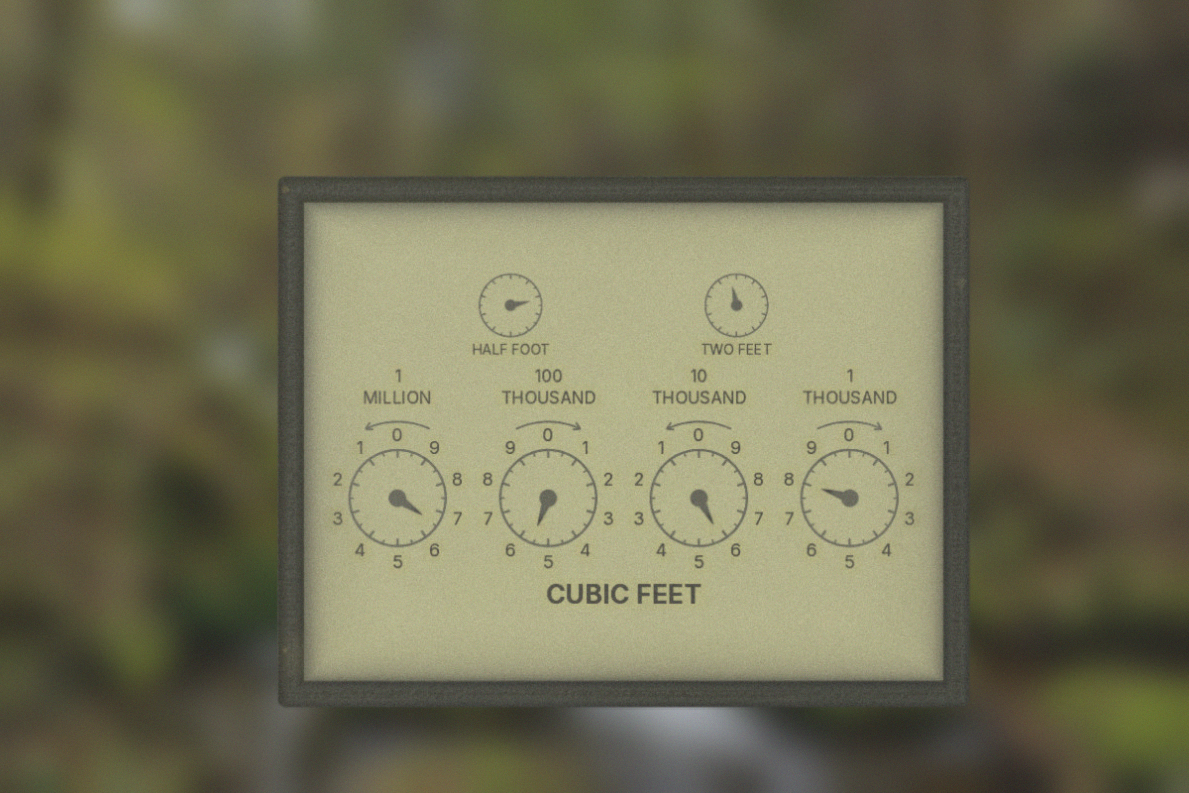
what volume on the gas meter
655800 ft³
